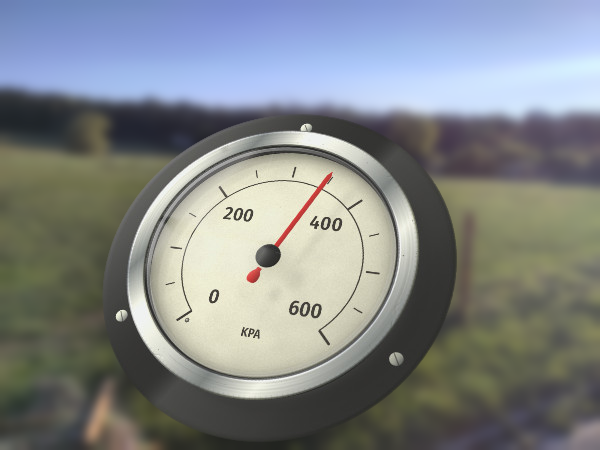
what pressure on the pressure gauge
350 kPa
